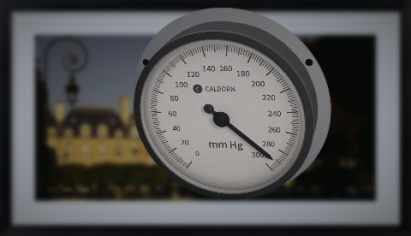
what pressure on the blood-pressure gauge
290 mmHg
